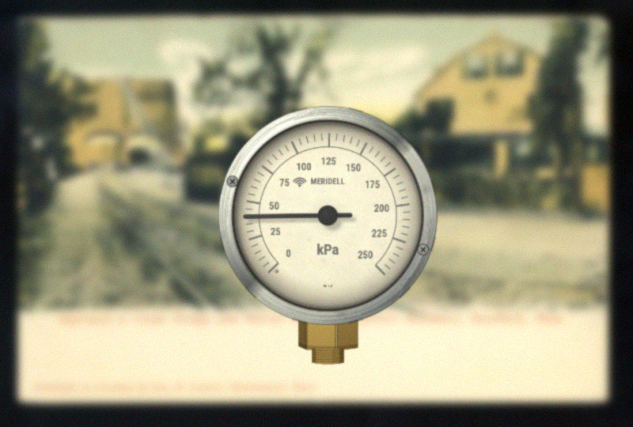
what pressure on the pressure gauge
40 kPa
